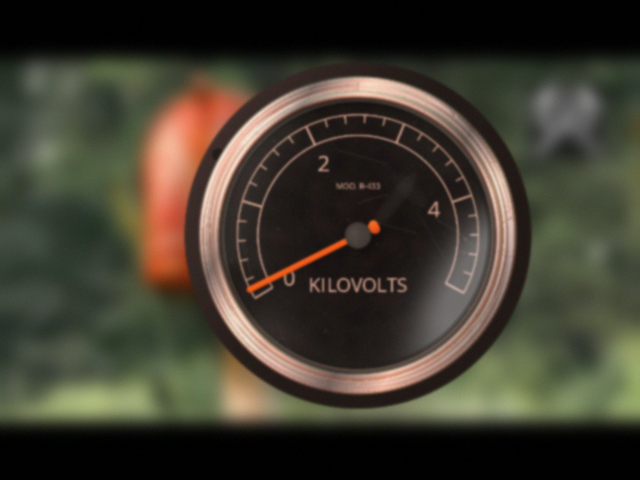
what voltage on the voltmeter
0.1 kV
